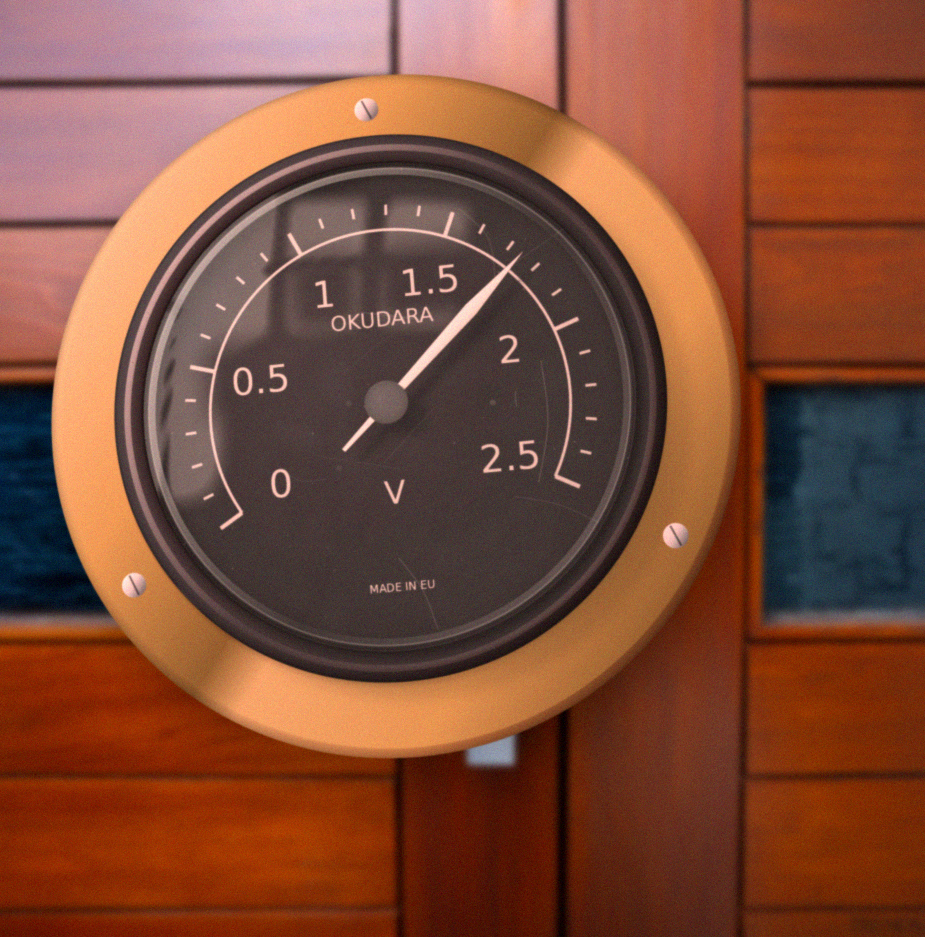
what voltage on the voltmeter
1.75 V
